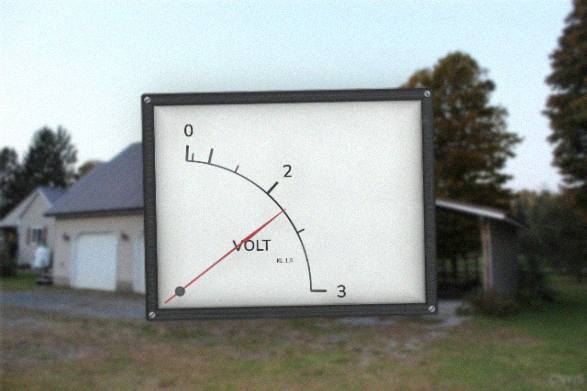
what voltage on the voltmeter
2.25 V
